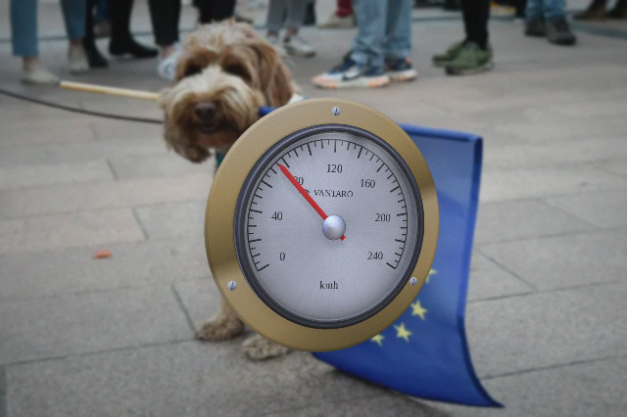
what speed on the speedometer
75 km/h
